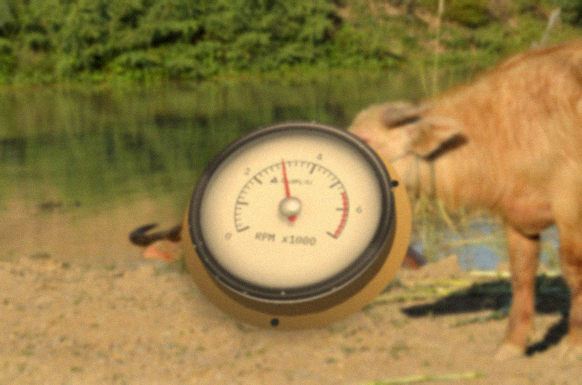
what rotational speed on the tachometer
3000 rpm
